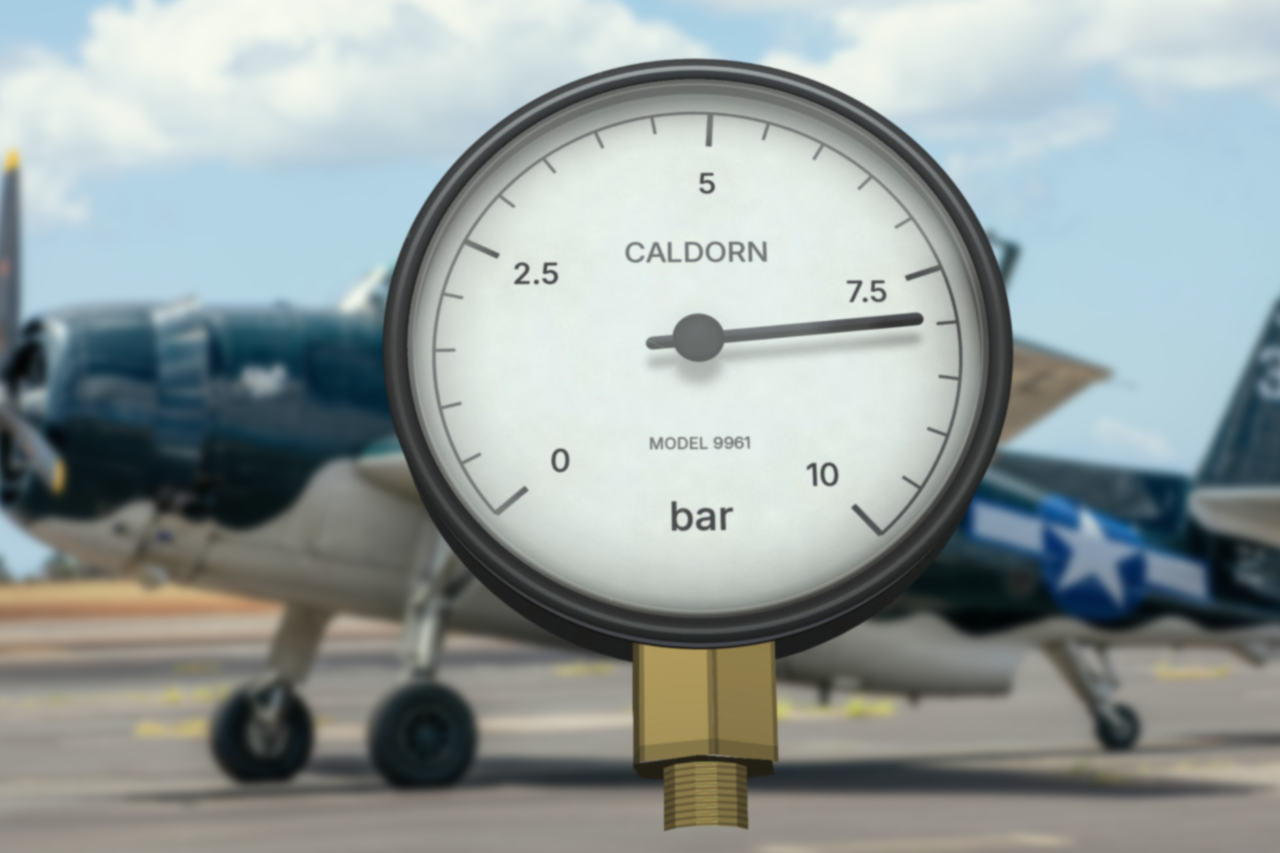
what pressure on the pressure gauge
8 bar
